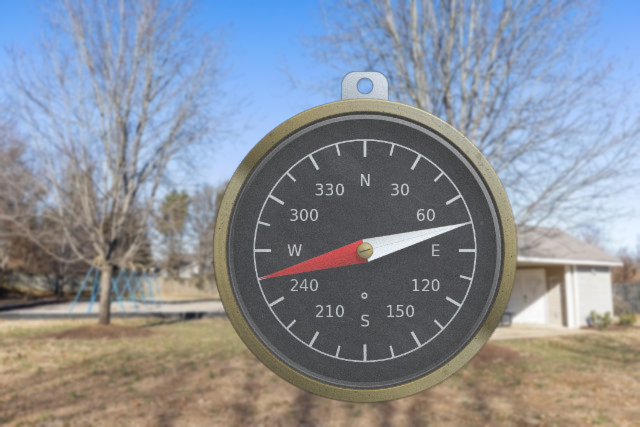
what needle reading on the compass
255 °
